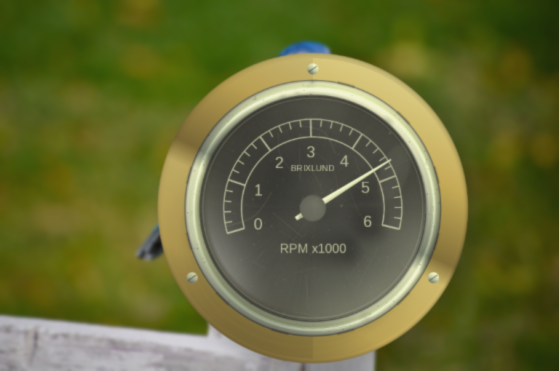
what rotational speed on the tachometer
4700 rpm
